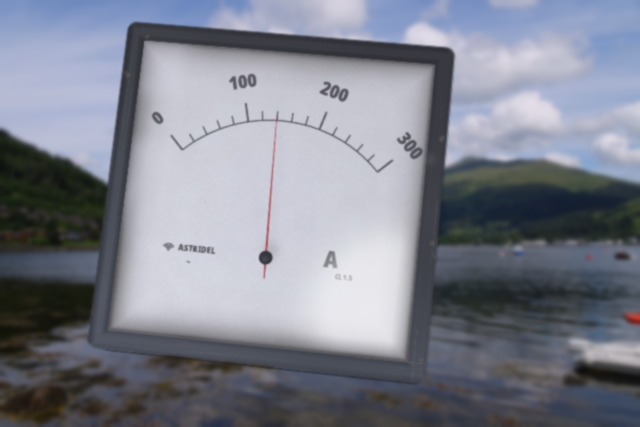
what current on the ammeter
140 A
